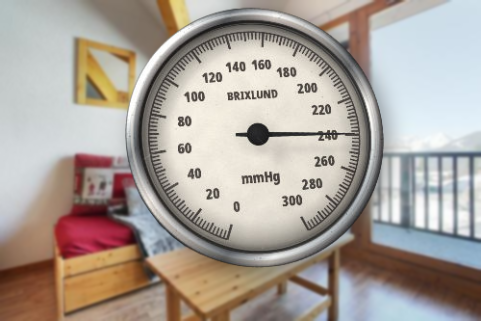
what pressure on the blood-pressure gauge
240 mmHg
